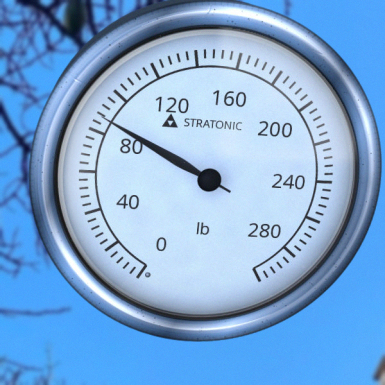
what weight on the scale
88 lb
